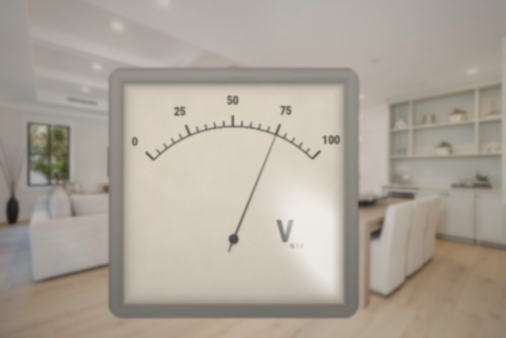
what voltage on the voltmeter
75 V
